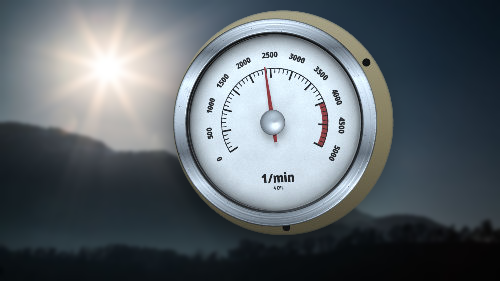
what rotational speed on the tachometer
2400 rpm
